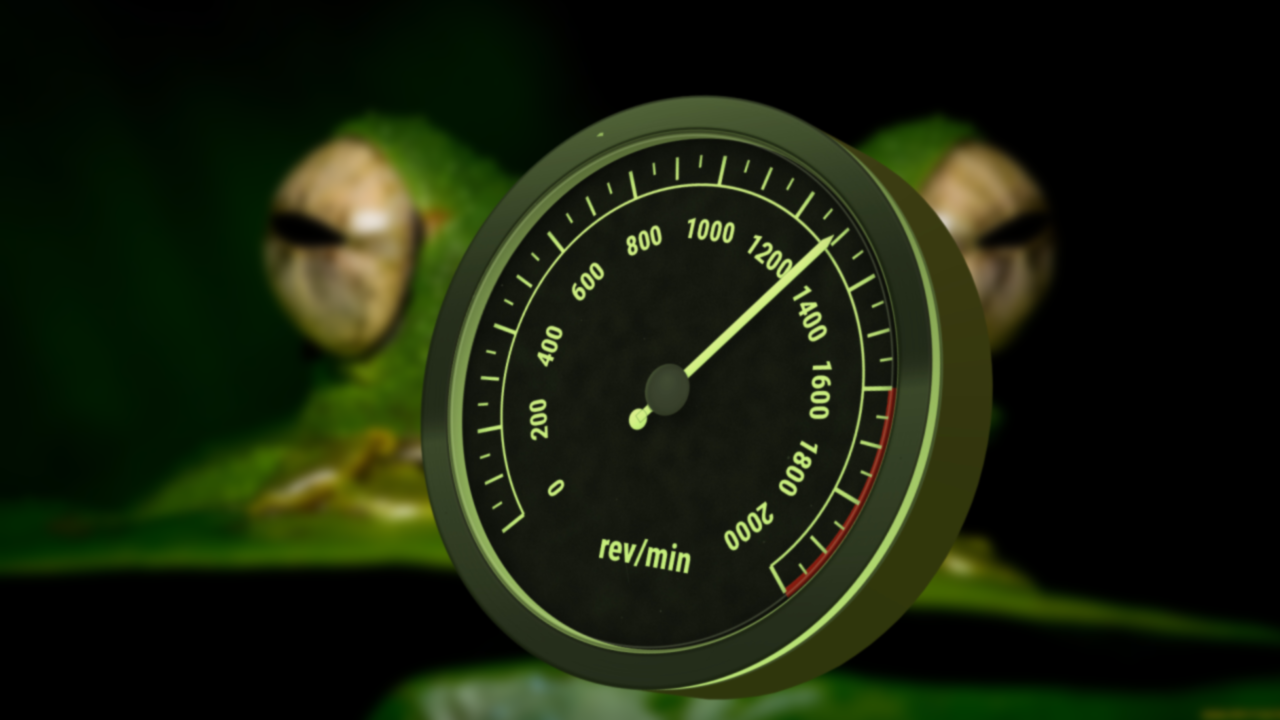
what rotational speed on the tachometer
1300 rpm
